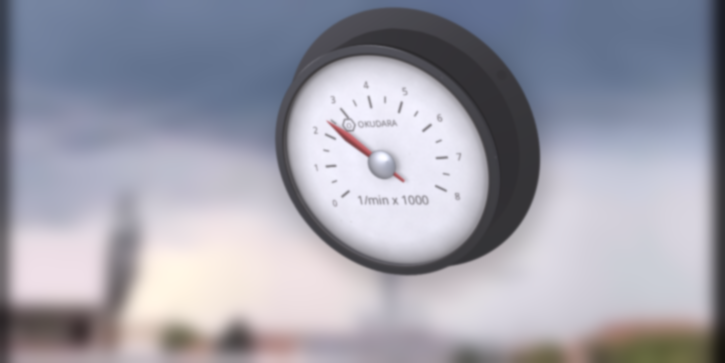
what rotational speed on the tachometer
2500 rpm
